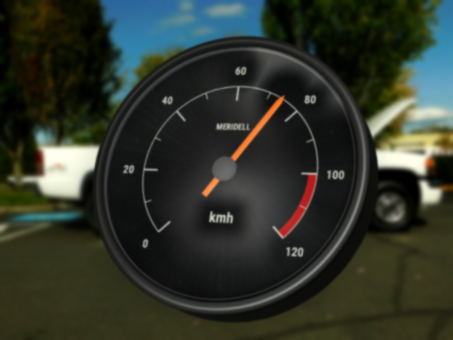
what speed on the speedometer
75 km/h
